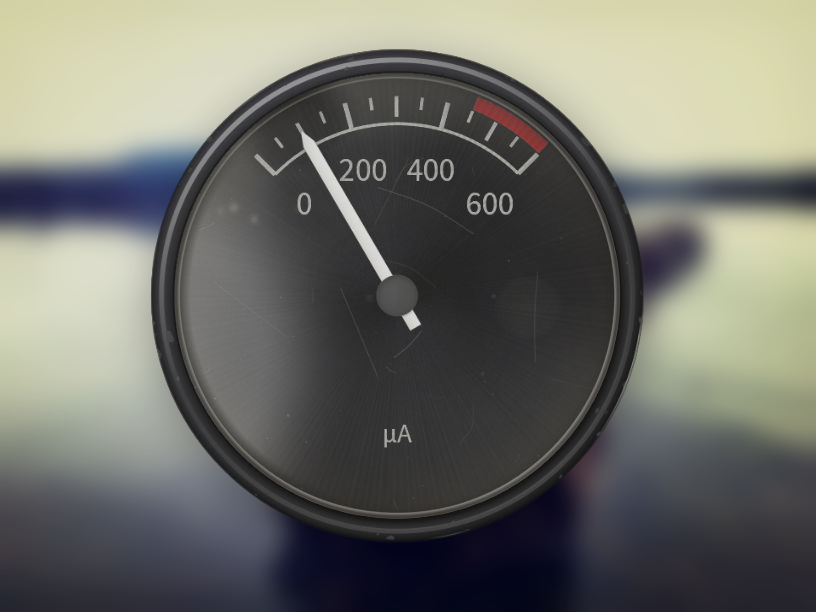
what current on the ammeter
100 µA
